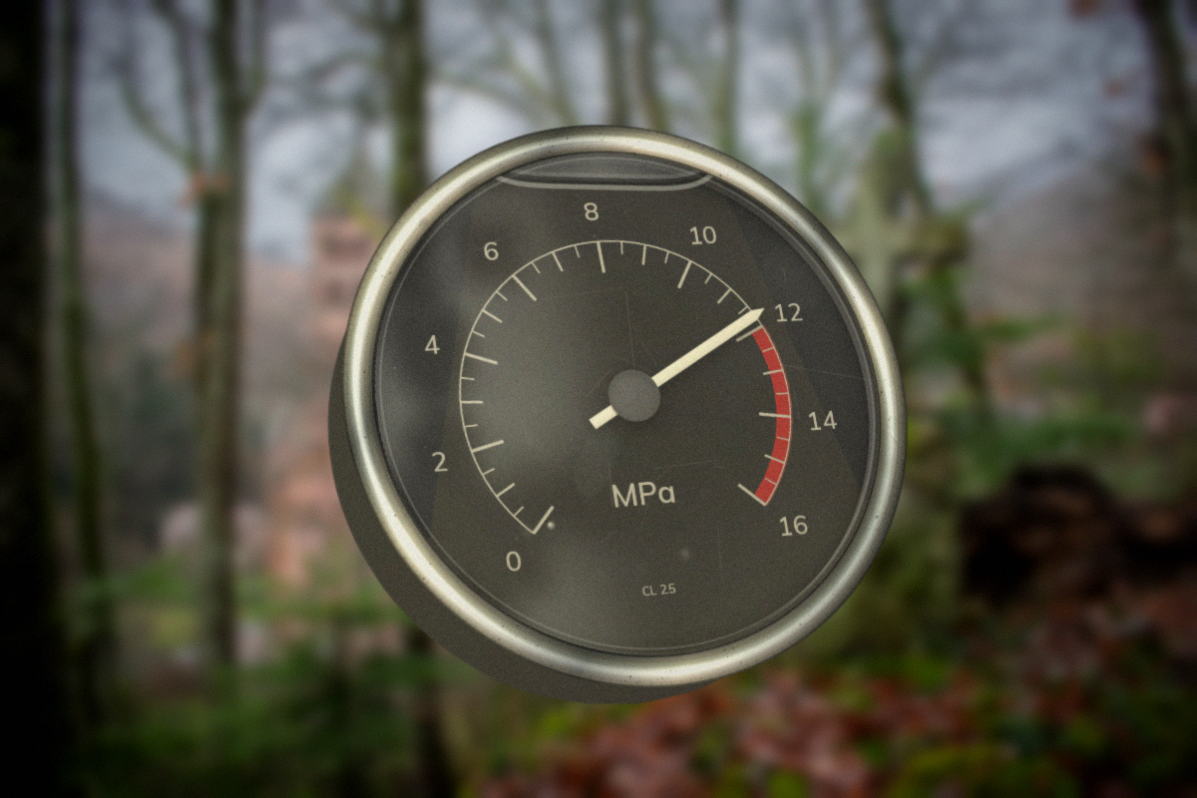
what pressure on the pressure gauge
11.75 MPa
